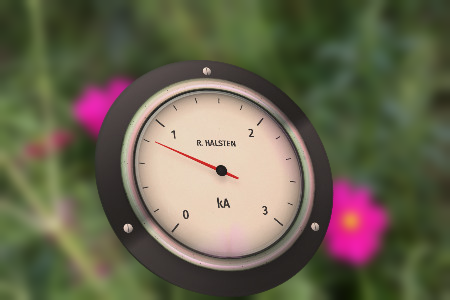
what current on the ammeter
0.8 kA
